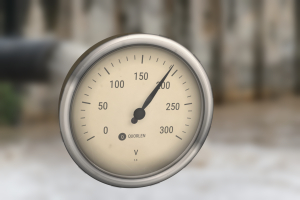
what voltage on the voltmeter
190 V
